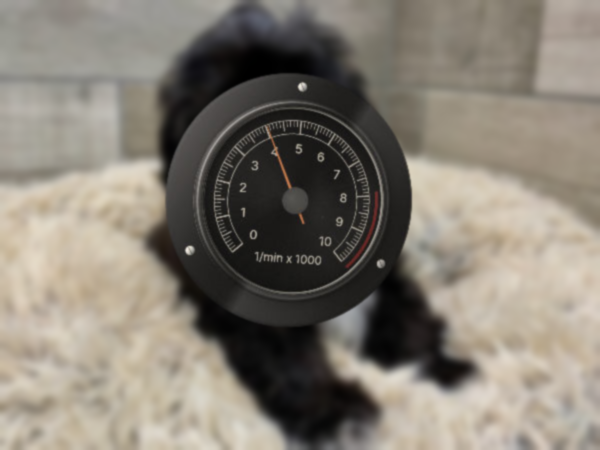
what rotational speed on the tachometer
4000 rpm
